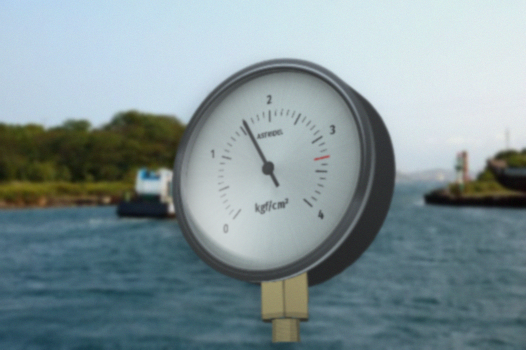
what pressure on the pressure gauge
1.6 kg/cm²
